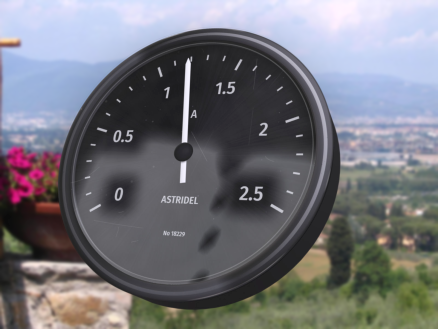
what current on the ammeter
1.2 A
